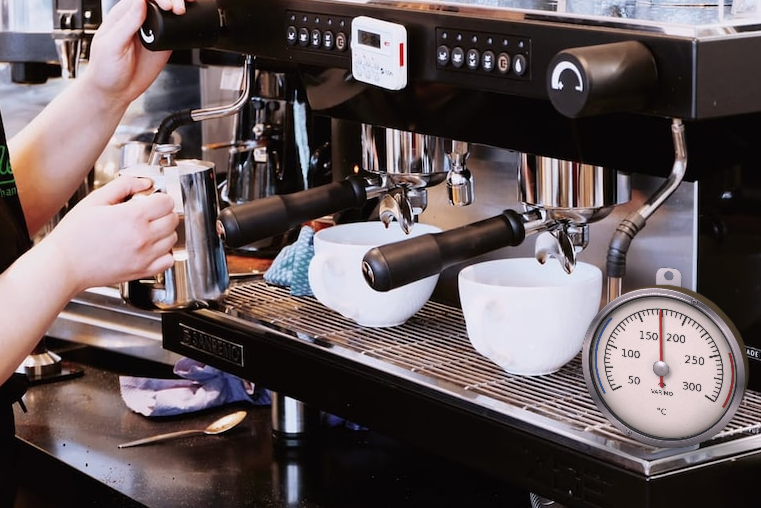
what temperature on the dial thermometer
175 °C
